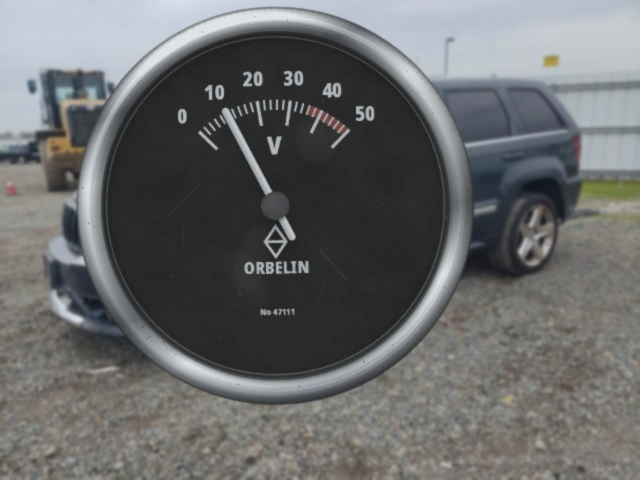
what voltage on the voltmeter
10 V
